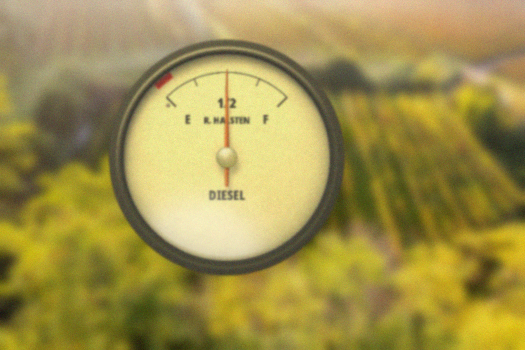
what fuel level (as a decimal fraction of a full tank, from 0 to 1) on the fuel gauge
0.5
